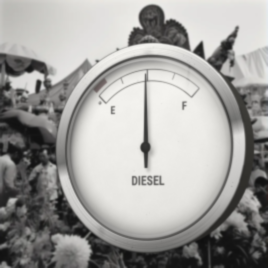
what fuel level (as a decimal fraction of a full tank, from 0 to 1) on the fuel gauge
0.5
